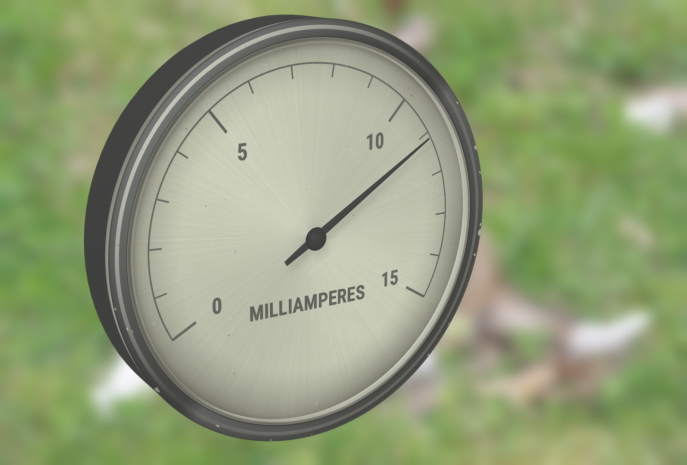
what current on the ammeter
11 mA
